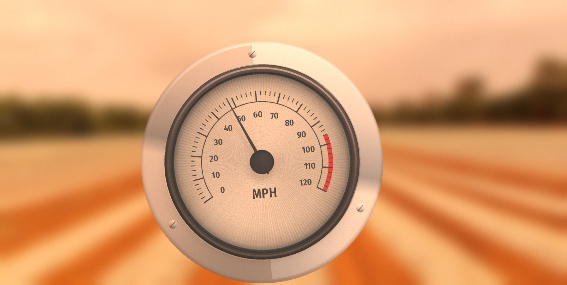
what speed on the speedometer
48 mph
